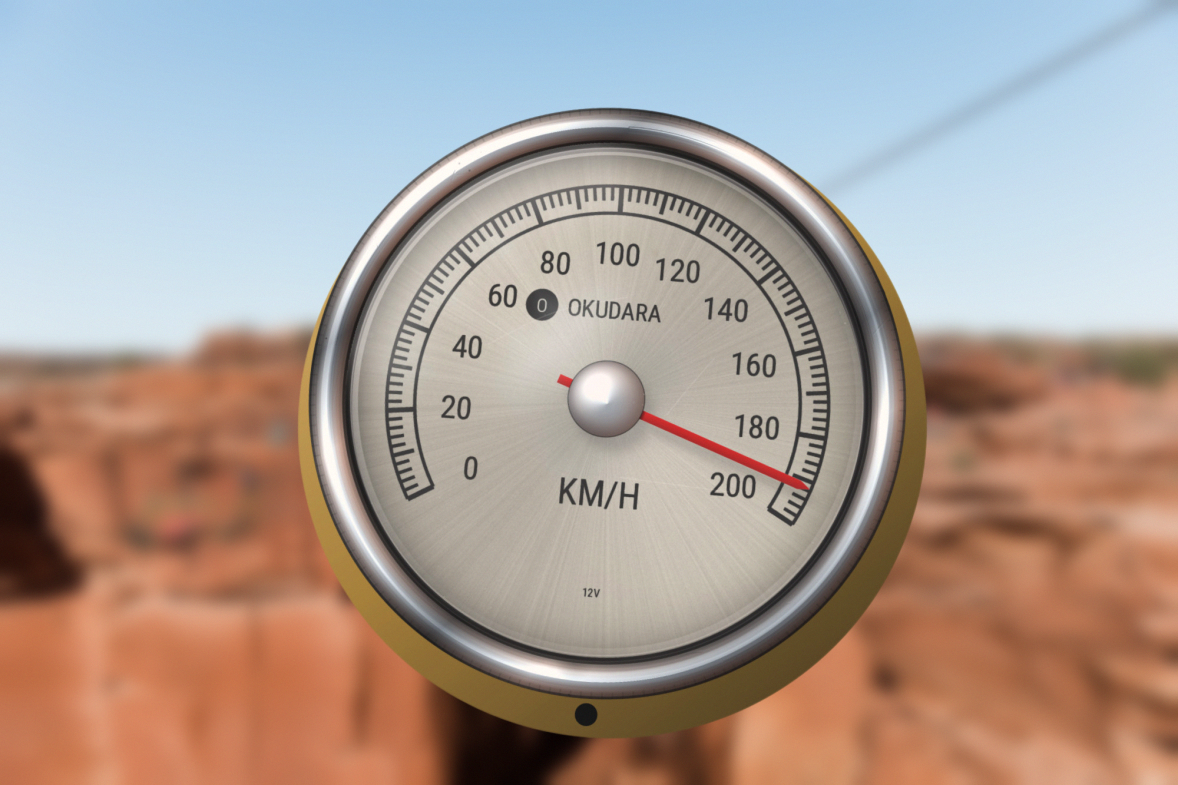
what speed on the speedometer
192 km/h
